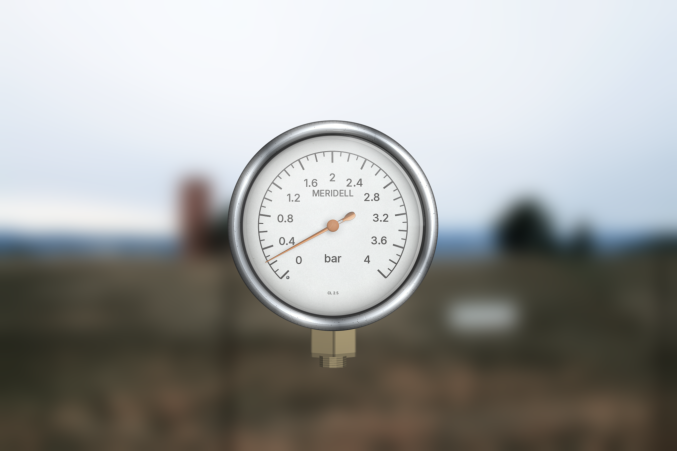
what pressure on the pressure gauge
0.25 bar
